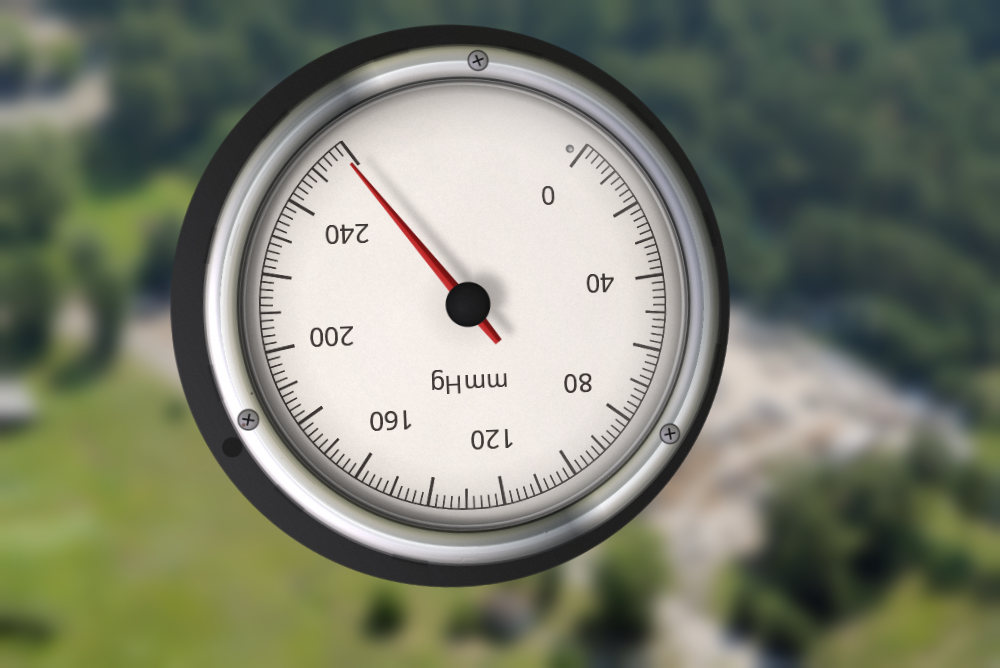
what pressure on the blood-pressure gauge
258 mmHg
